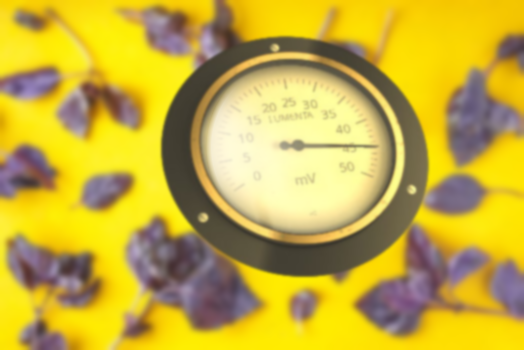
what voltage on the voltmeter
45 mV
